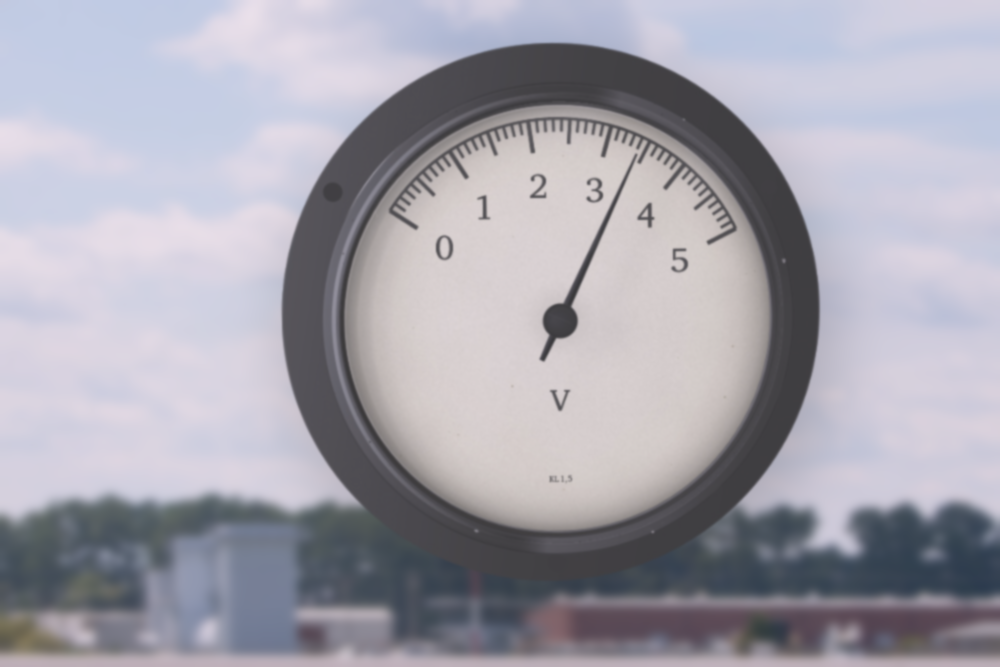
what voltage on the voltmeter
3.4 V
